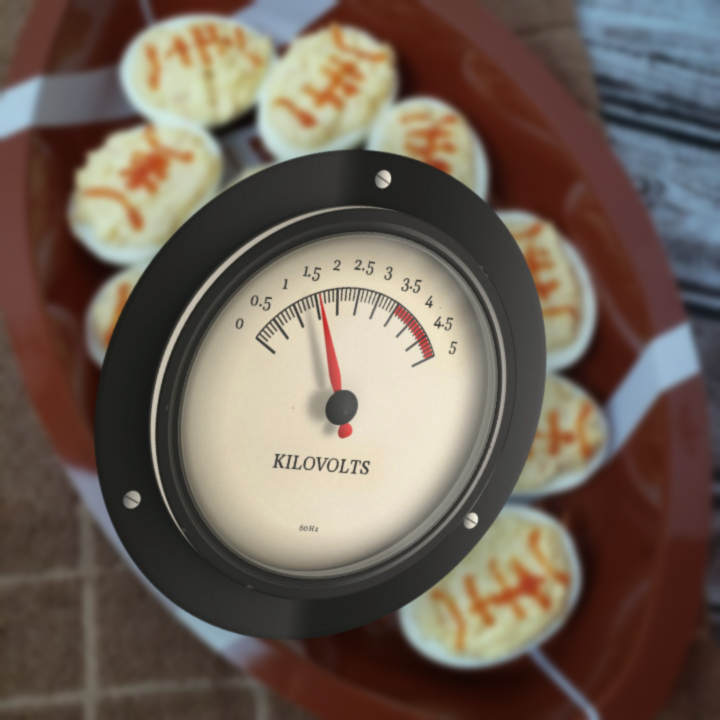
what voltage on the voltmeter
1.5 kV
